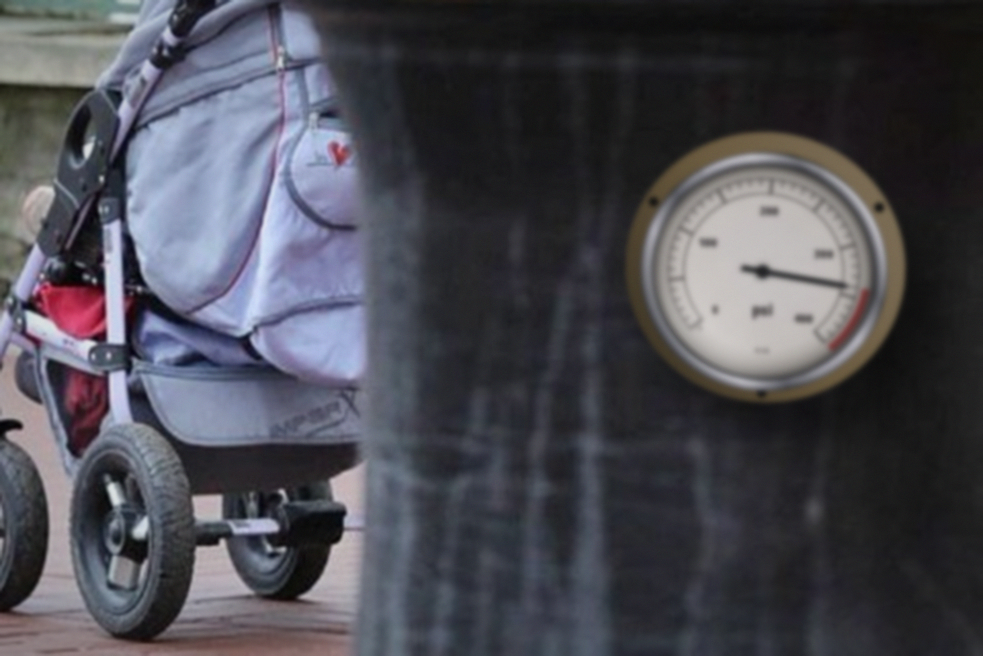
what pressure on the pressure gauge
340 psi
